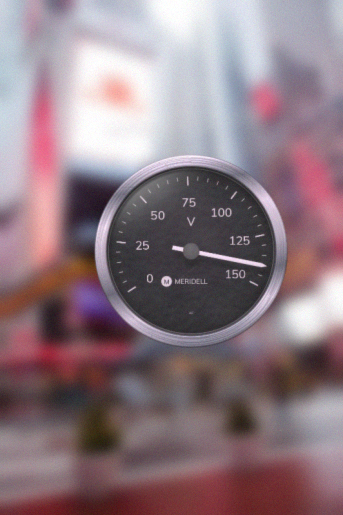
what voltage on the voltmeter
140 V
